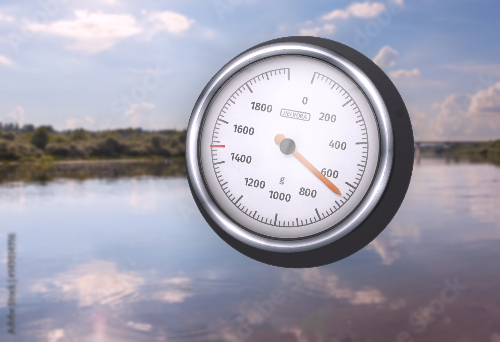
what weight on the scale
660 g
